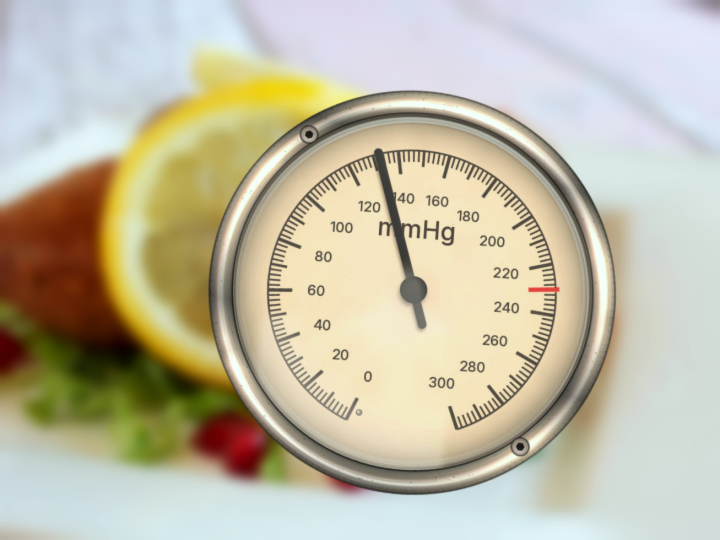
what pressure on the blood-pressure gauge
132 mmHg
